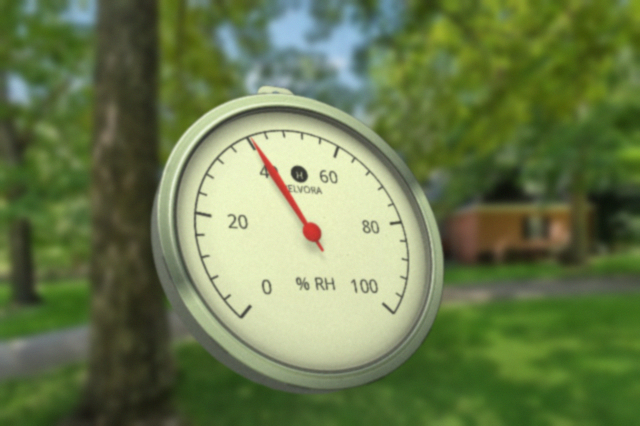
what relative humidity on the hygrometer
40 %
